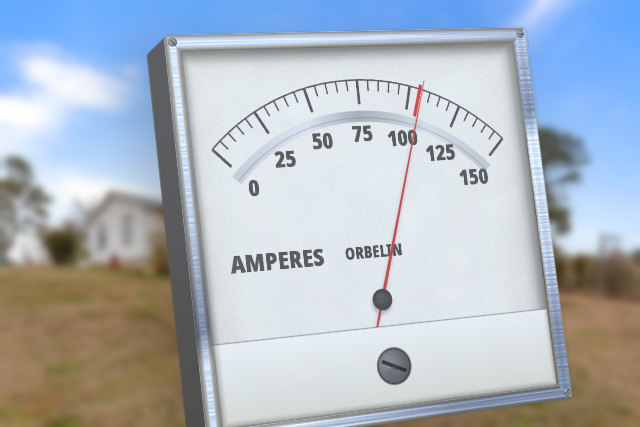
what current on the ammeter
105 A
